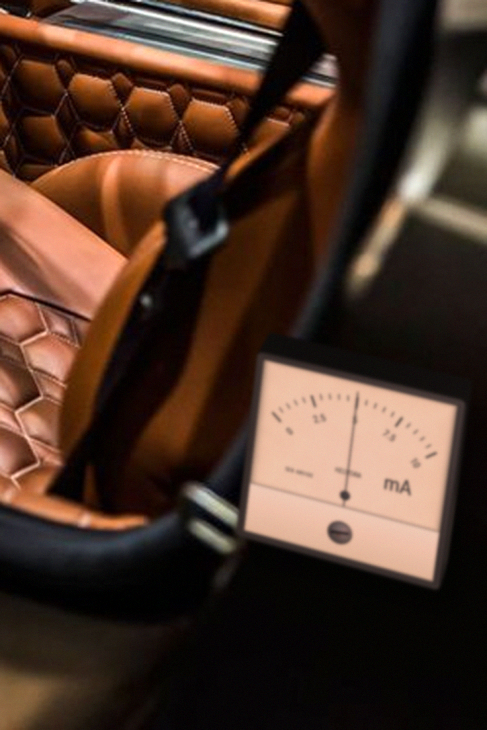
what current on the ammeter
5 mA
